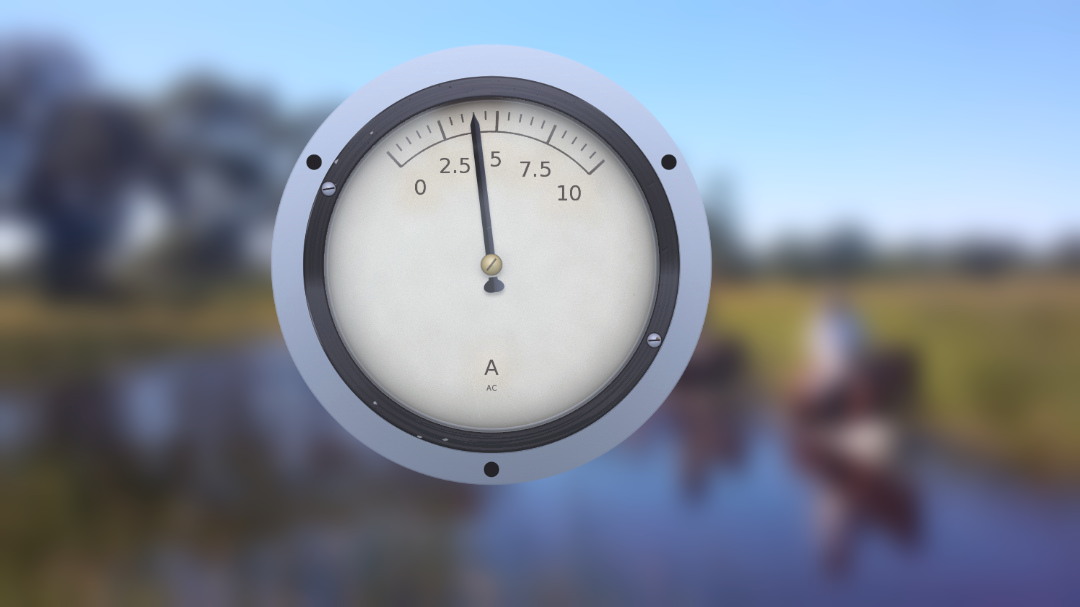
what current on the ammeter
4 A
